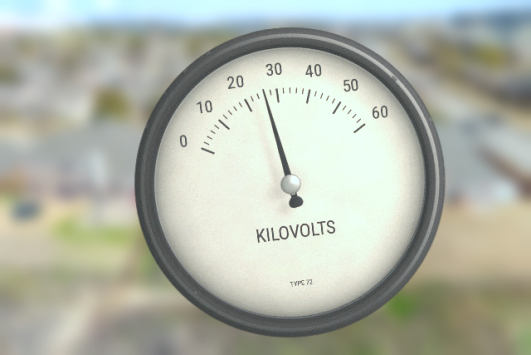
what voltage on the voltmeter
26 kV
